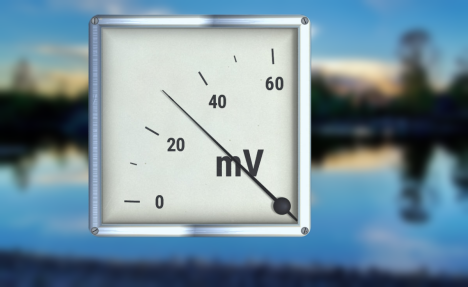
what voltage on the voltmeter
30 mV
